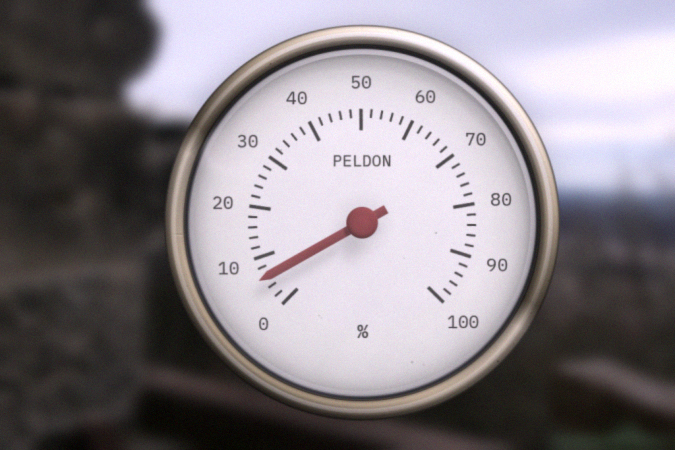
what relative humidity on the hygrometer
6 %
